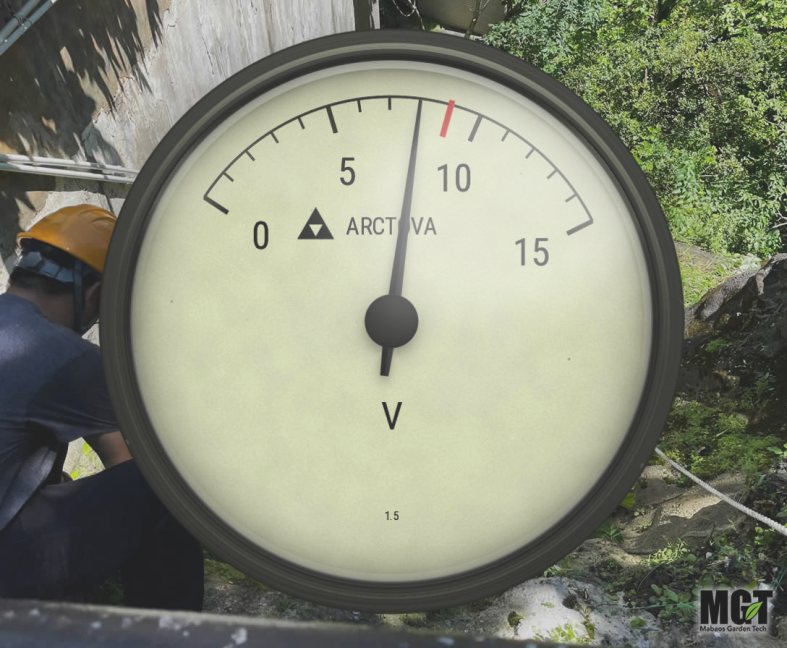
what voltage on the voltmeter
8 V
